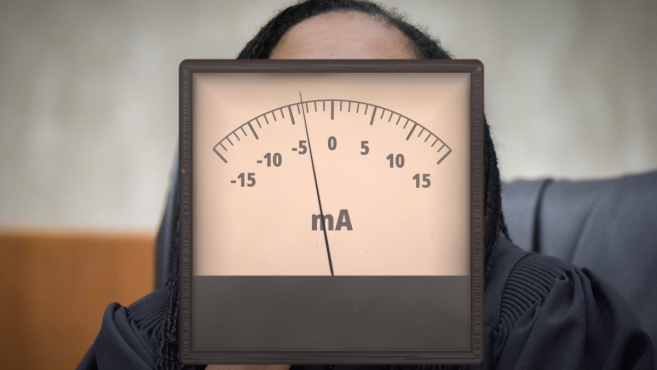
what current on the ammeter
-3.5 mA
